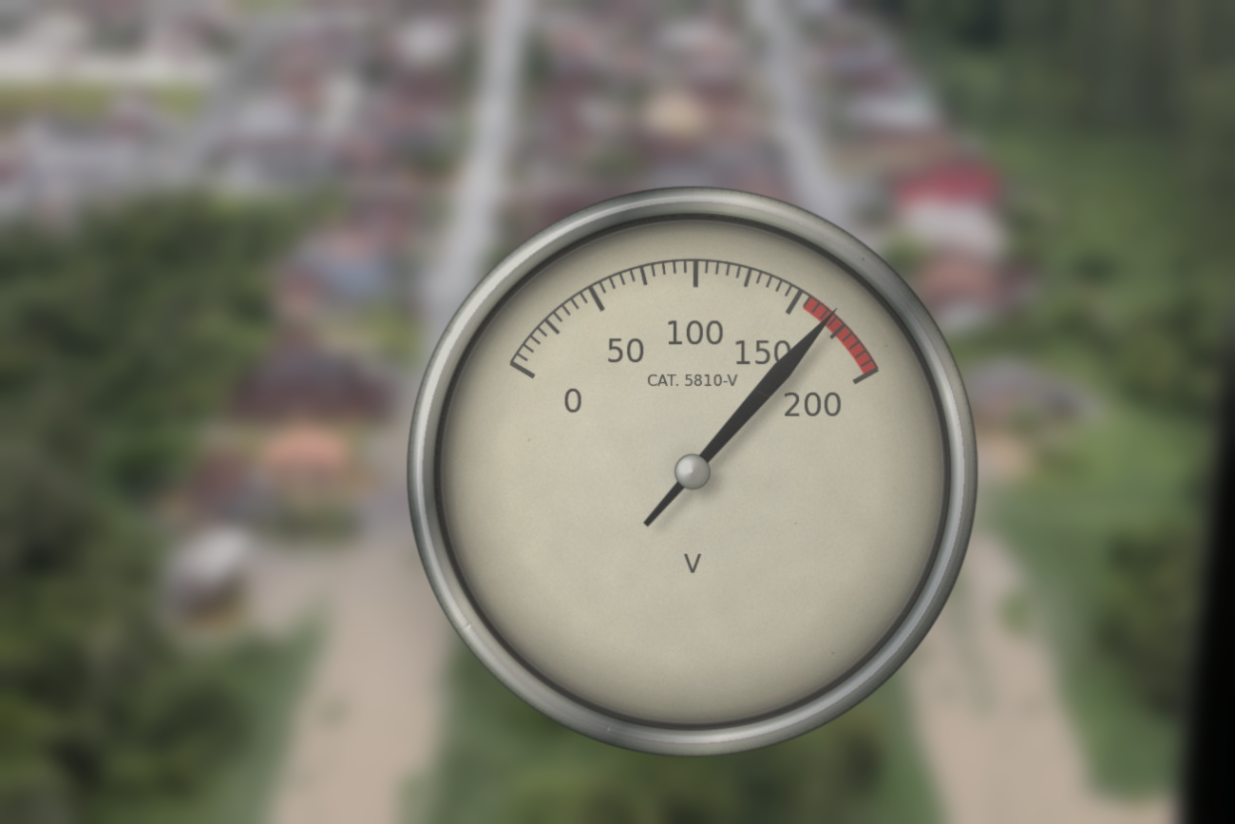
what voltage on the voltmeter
167.5 V
